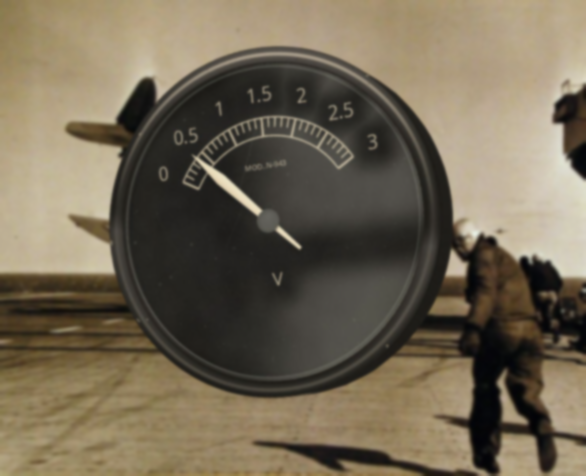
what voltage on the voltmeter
0.4 V
